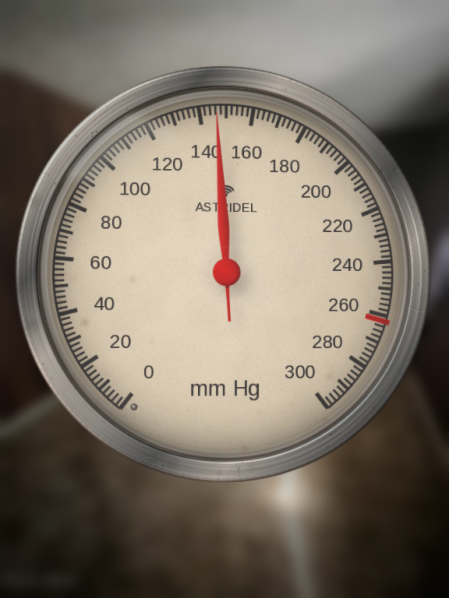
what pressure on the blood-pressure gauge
146 mmHg
